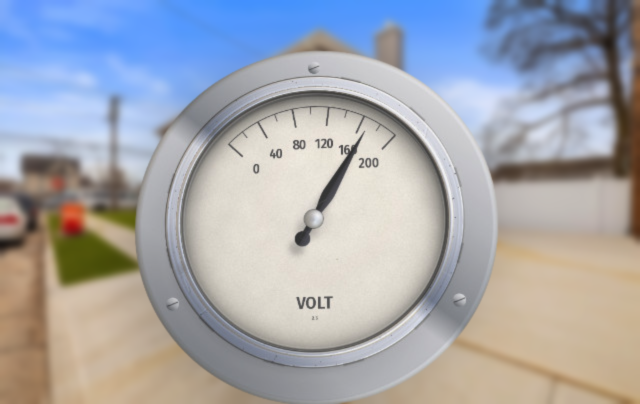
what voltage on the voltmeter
170 V
